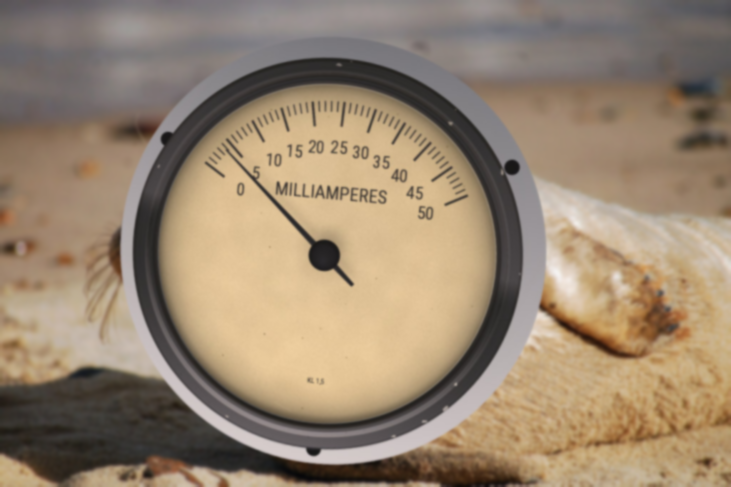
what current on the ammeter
4 mA
